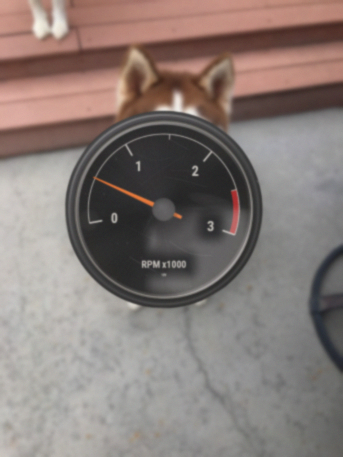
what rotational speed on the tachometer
500 rpm
